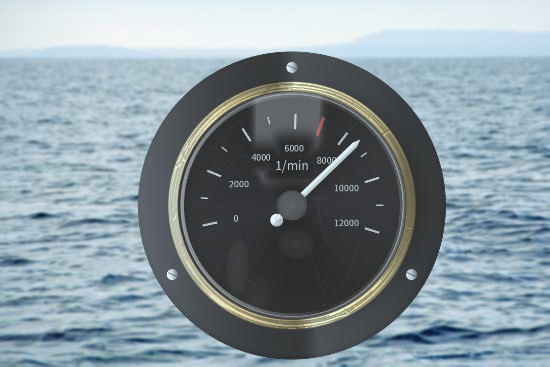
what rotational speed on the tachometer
8500 rpm
